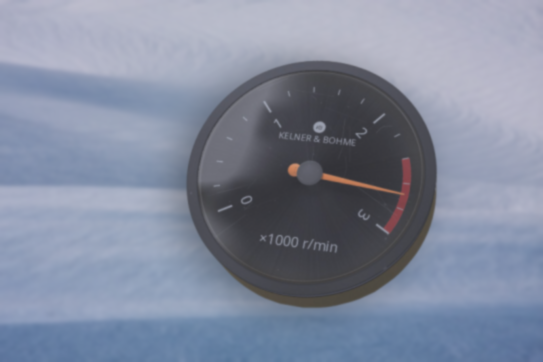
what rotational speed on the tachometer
2700 rpm
